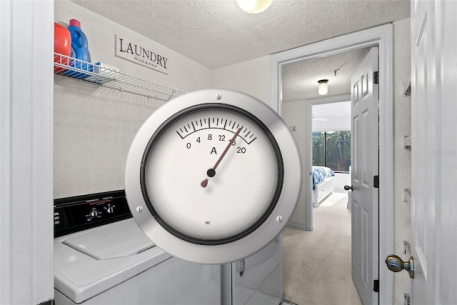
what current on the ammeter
16 A
